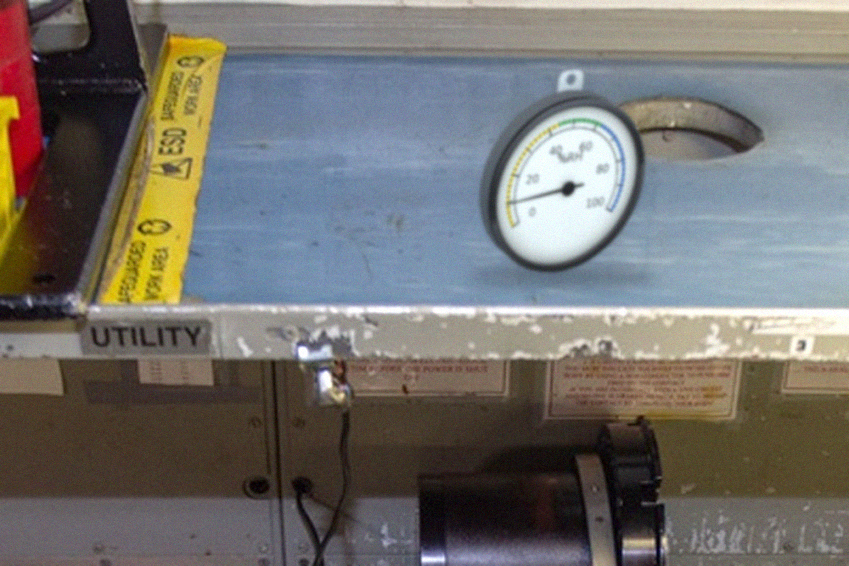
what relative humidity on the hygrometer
10 %
